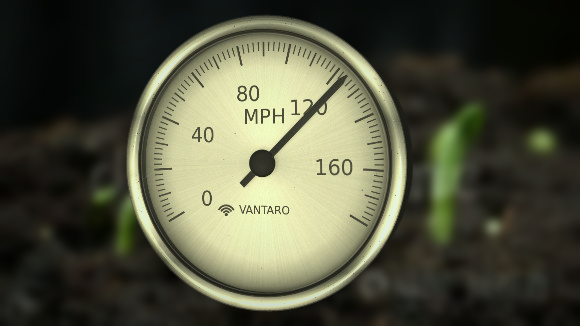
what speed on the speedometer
124 mph
